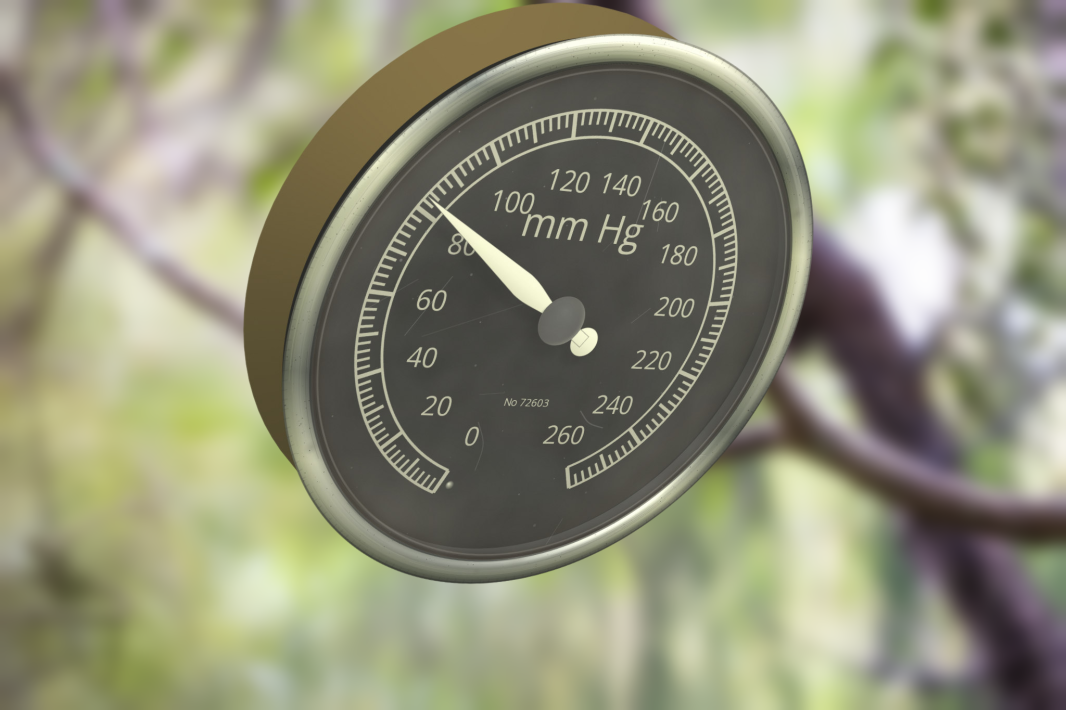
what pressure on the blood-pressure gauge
83 mmHg
